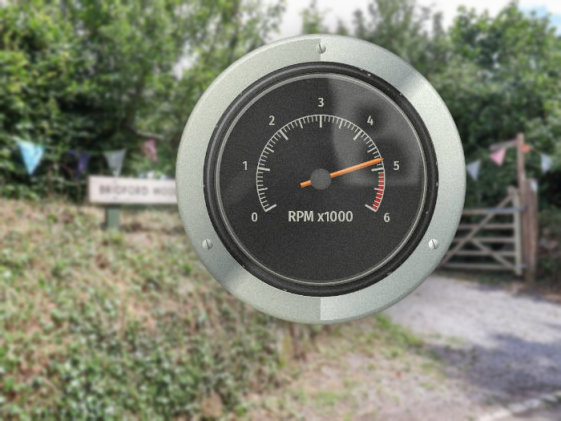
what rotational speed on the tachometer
4800 rpm
